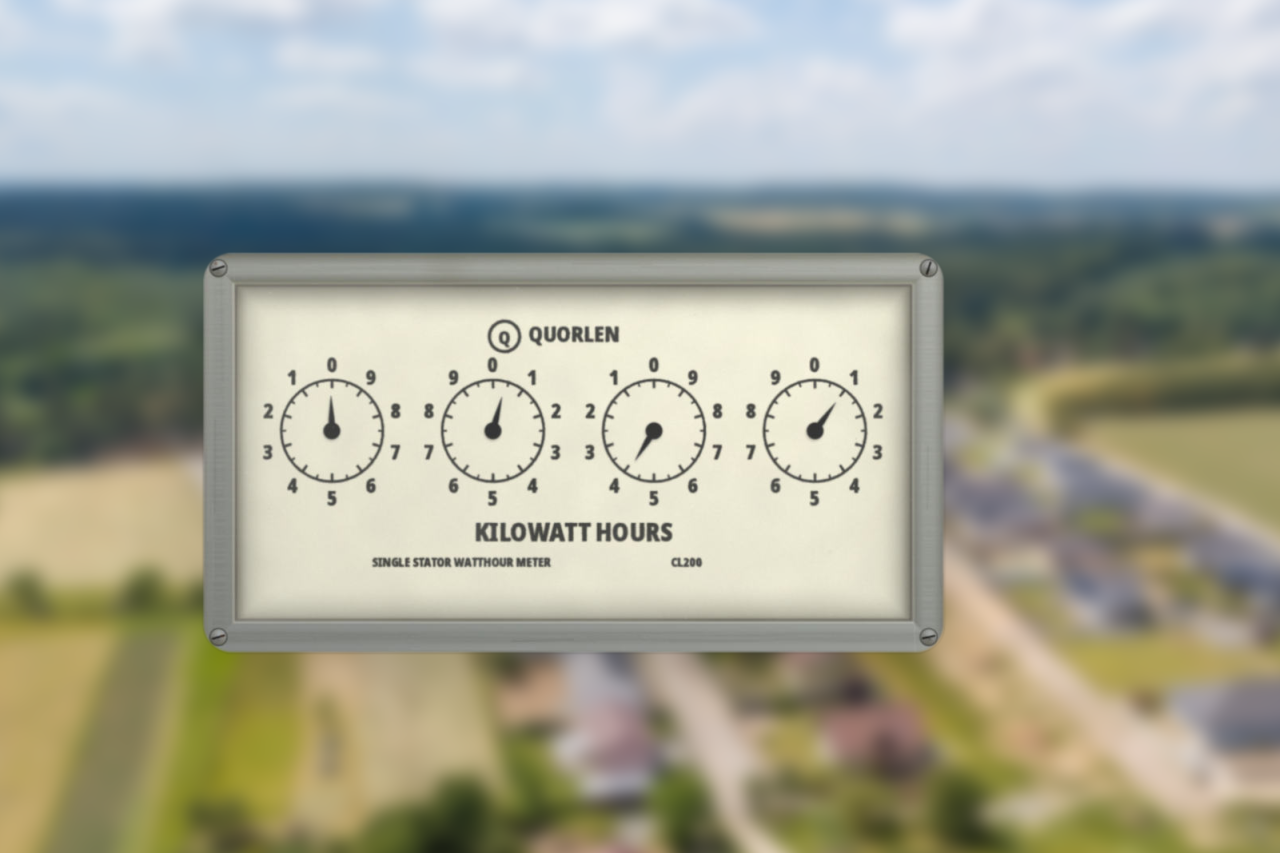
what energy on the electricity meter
41 kWh
